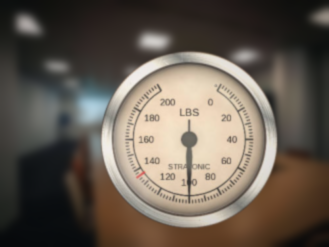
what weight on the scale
100 lb
